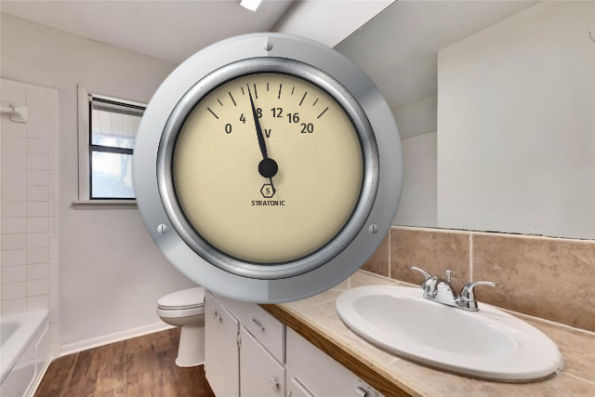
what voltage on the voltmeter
7 V
